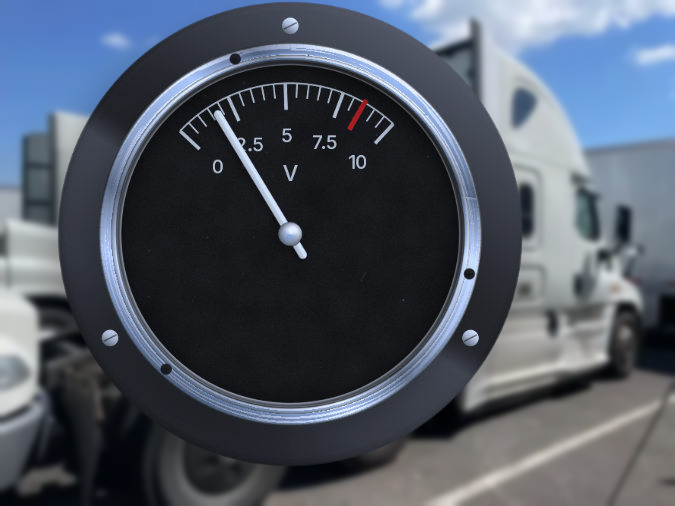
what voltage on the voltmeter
1.75 V
